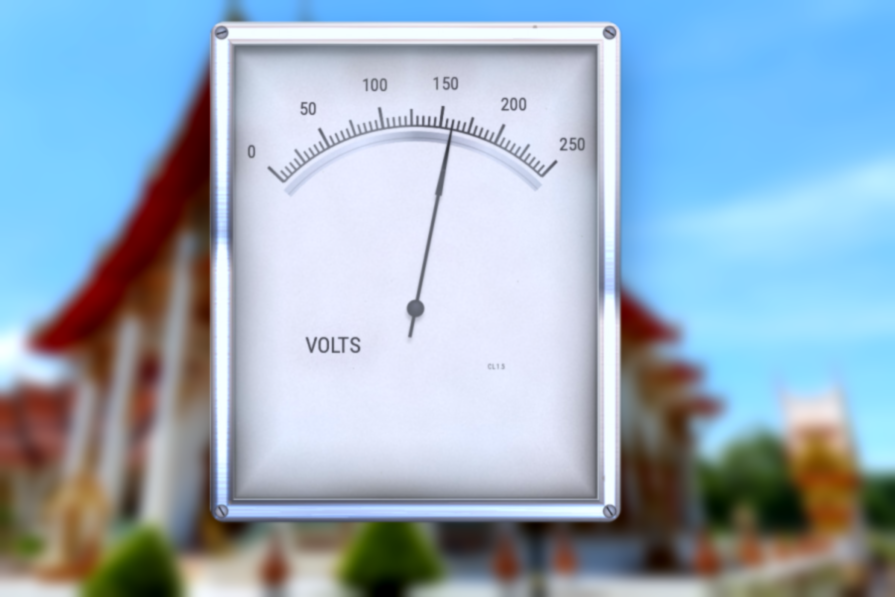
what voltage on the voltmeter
160 V
